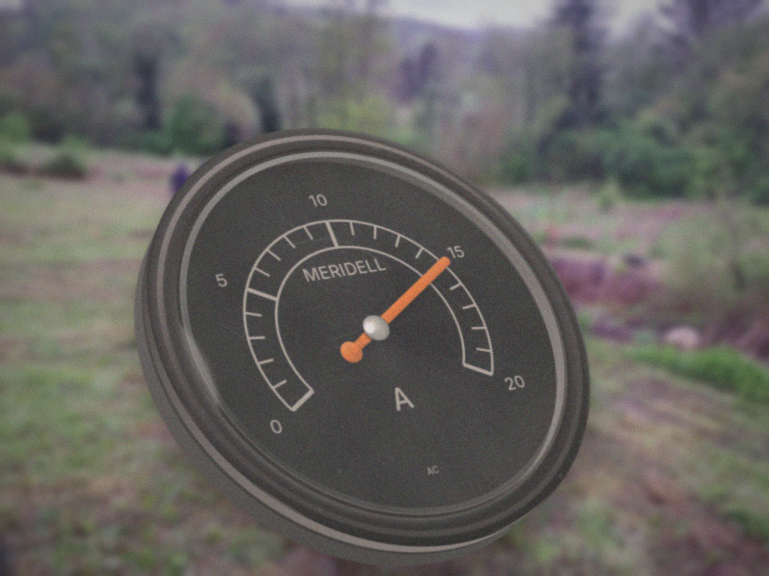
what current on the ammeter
15 A
